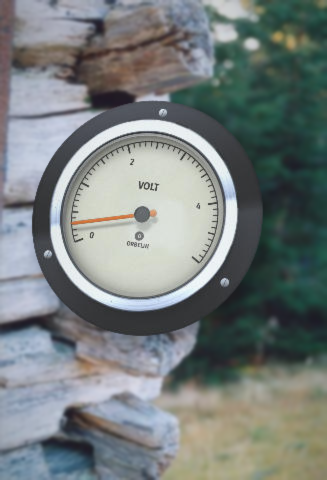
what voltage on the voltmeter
0.3 V
